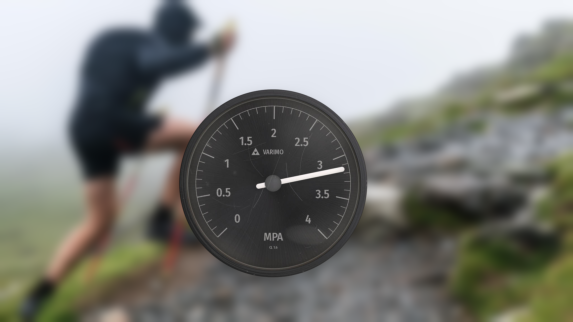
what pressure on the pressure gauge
3.15 MPa
